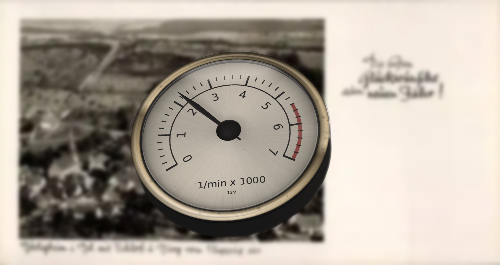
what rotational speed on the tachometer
2200 rpm
